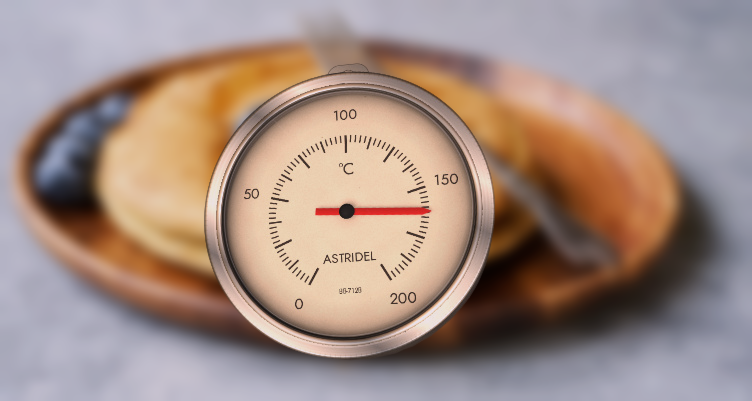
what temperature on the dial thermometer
162.5 °C
